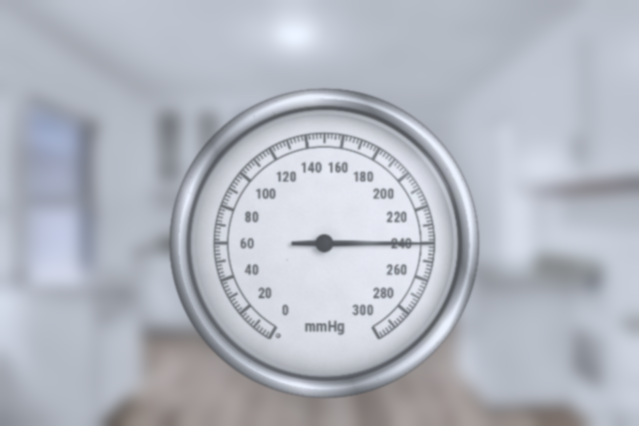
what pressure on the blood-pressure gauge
240 mmHg
